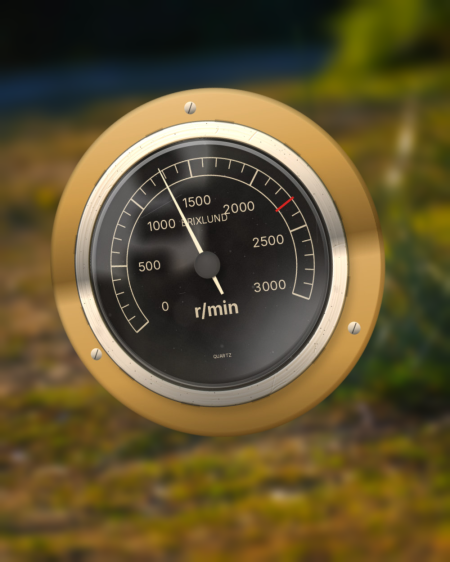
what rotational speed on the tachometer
1300 rpm
